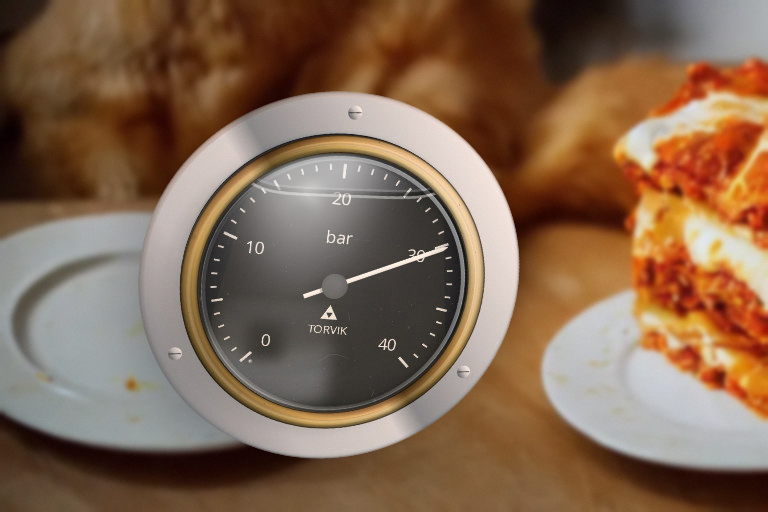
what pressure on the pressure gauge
30 bar
